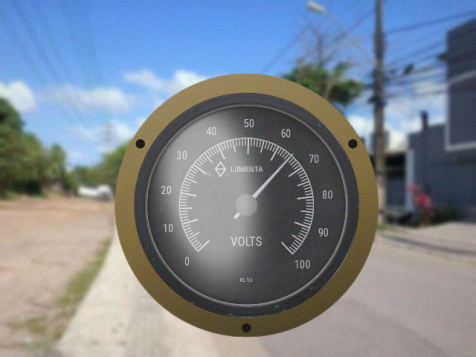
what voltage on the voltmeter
65 V
